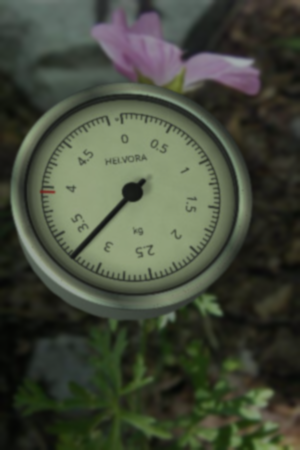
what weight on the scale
3.25 kg
